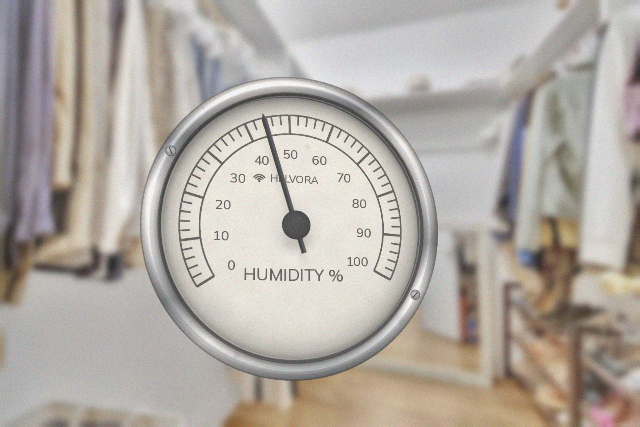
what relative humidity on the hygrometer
44 %
